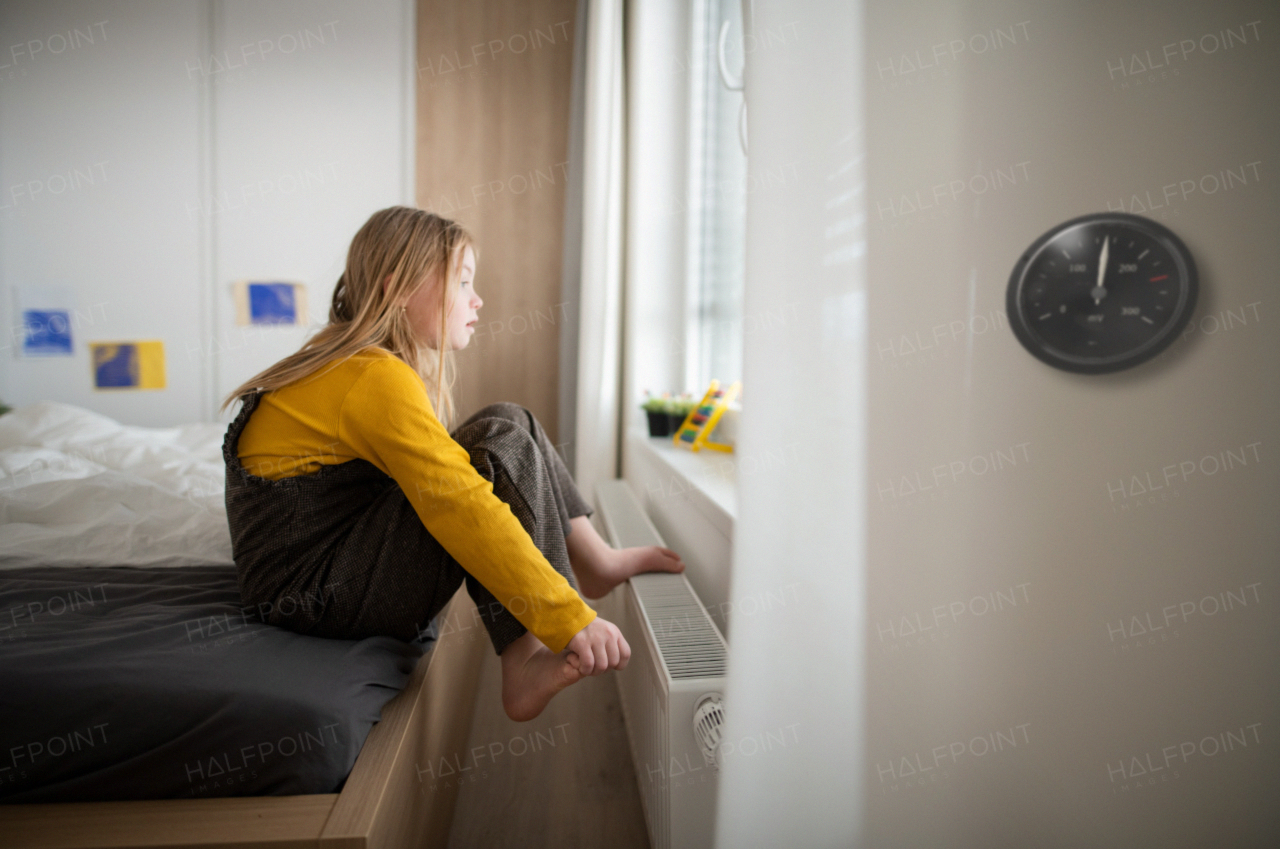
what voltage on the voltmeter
150 mV
